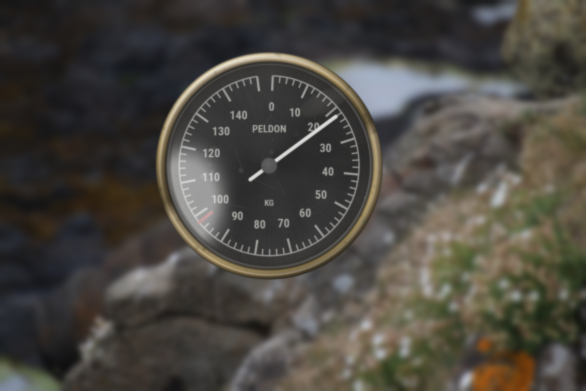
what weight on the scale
22 kg
